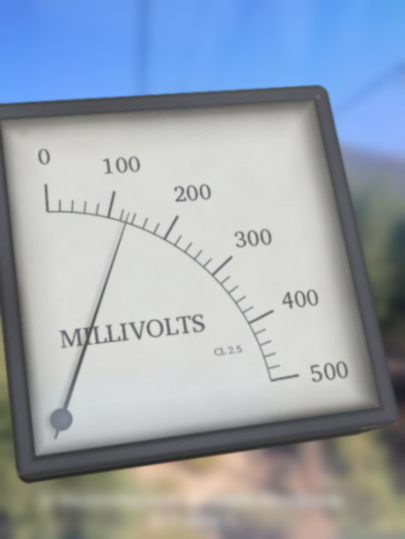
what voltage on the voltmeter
130 mV
